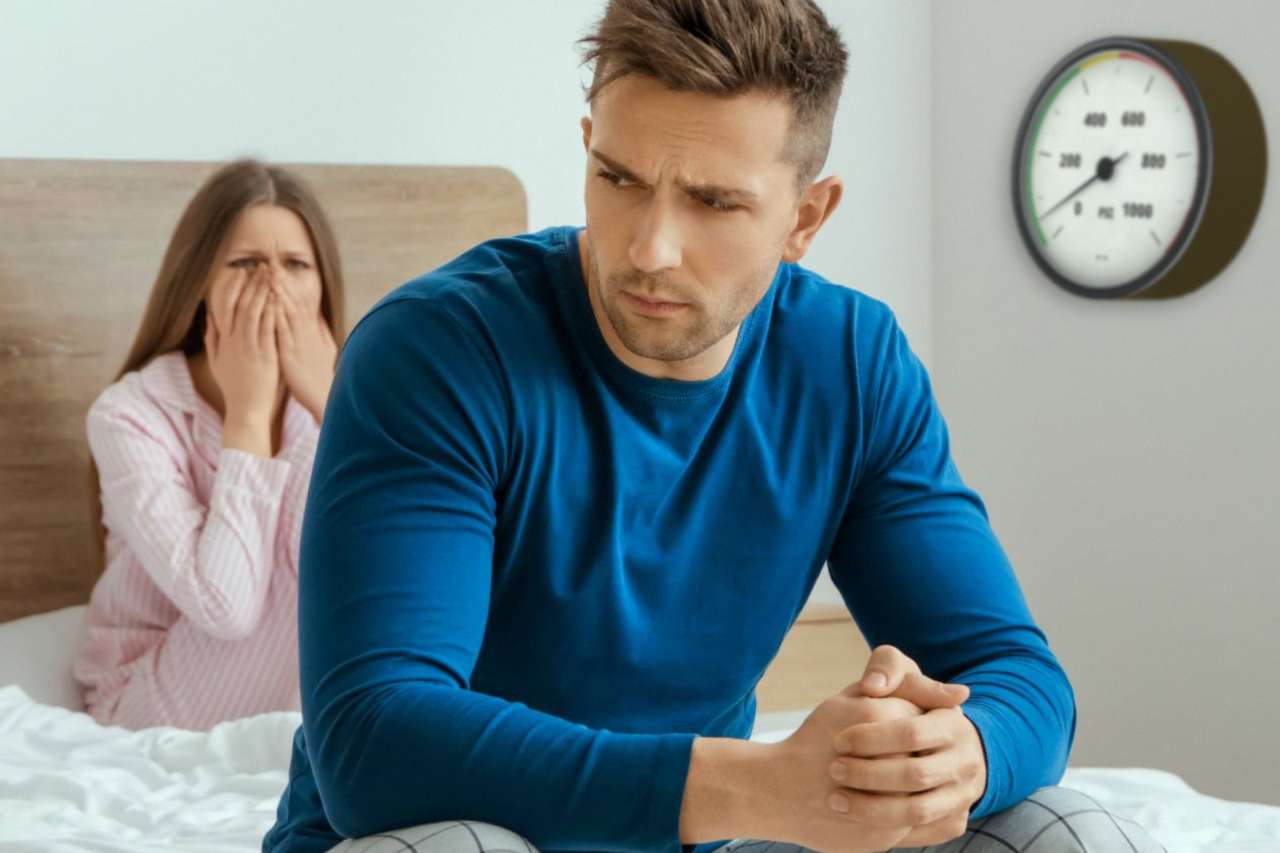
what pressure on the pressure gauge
50 psi
